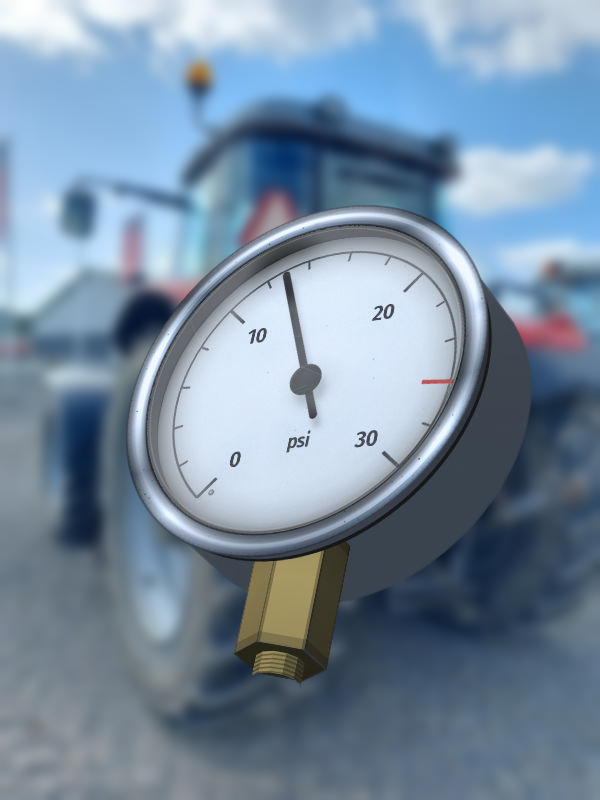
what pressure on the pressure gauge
13 psi
